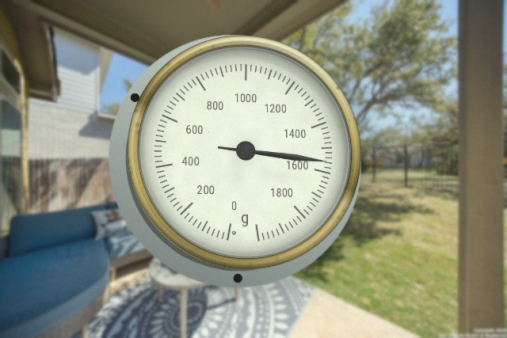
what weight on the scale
1560 g
